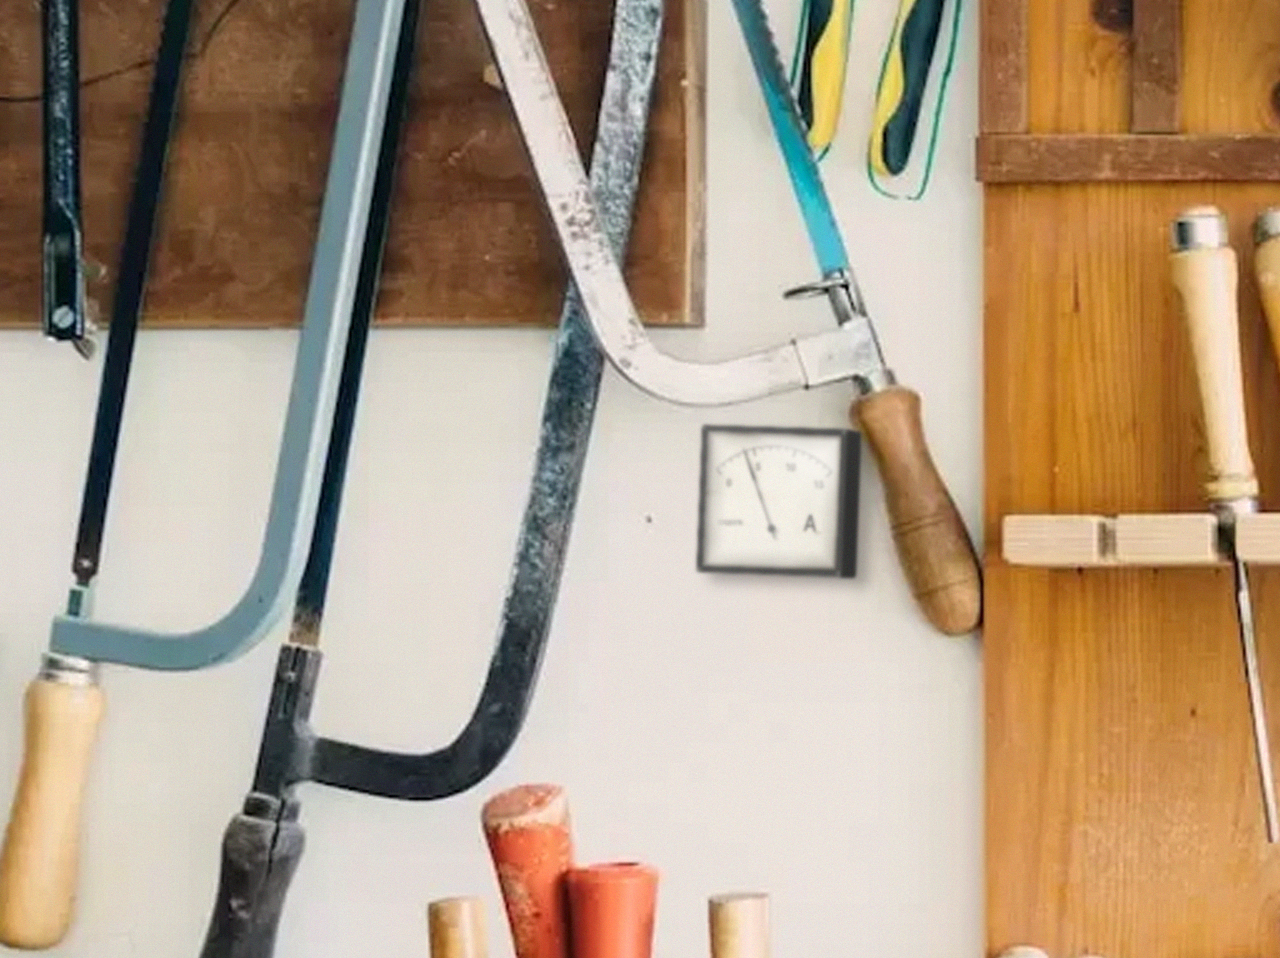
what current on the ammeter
4 A
